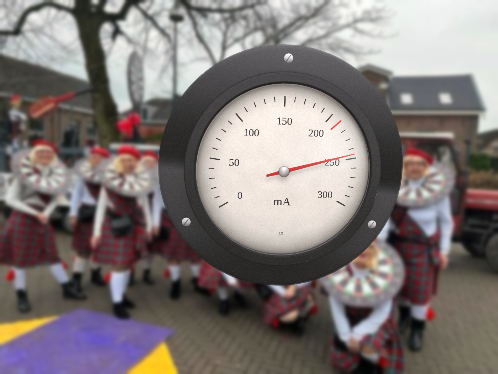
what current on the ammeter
245 mA
